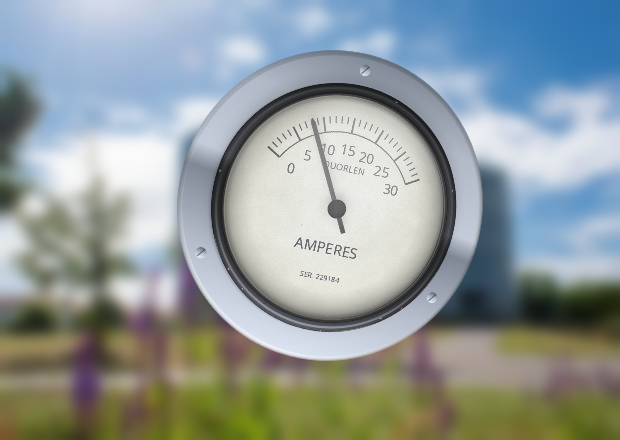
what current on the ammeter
8 A
